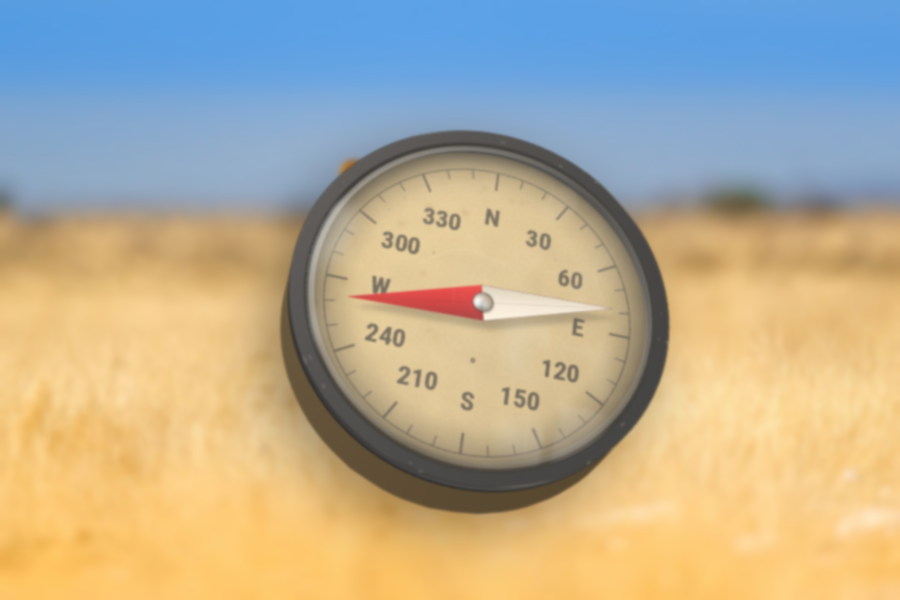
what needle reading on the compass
260 °
